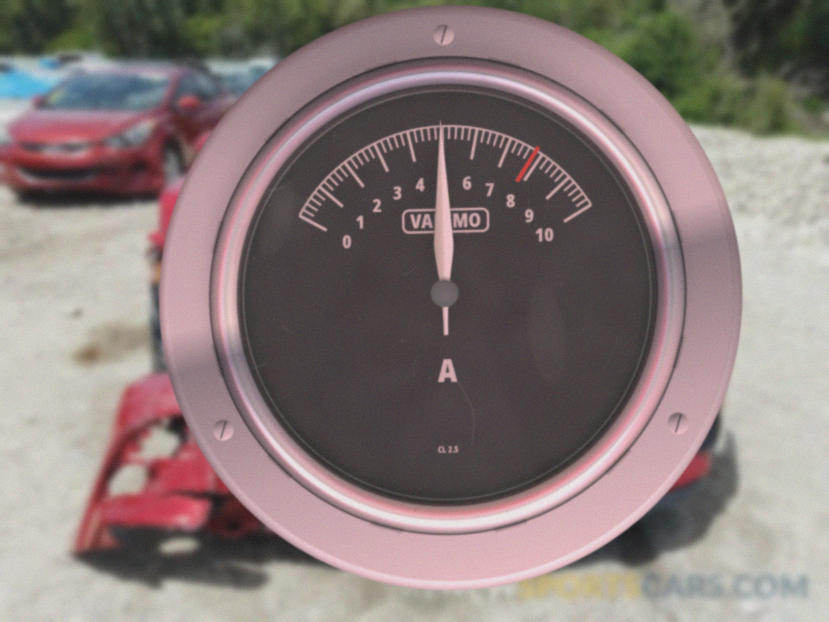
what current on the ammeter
5 A
